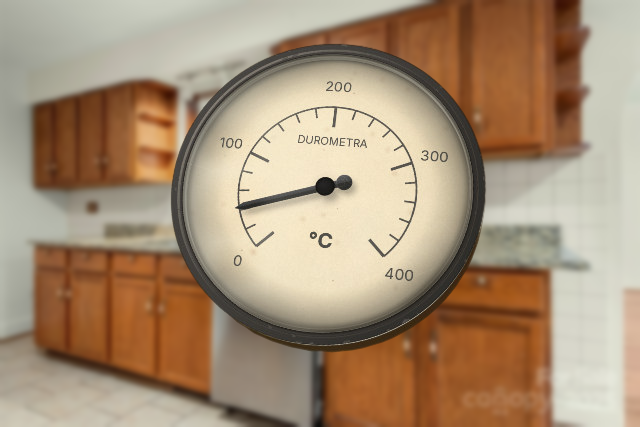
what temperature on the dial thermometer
40 °C
